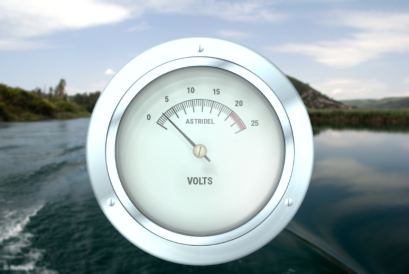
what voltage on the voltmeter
2.5 V
